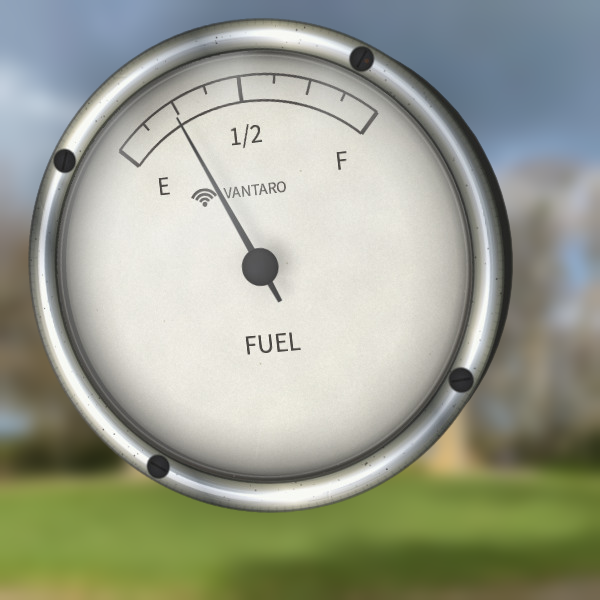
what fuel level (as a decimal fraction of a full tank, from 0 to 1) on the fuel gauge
0.25
